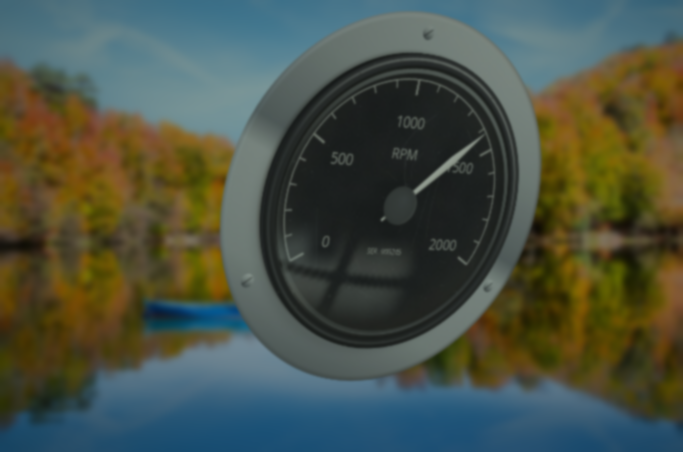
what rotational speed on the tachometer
1400 rpm
